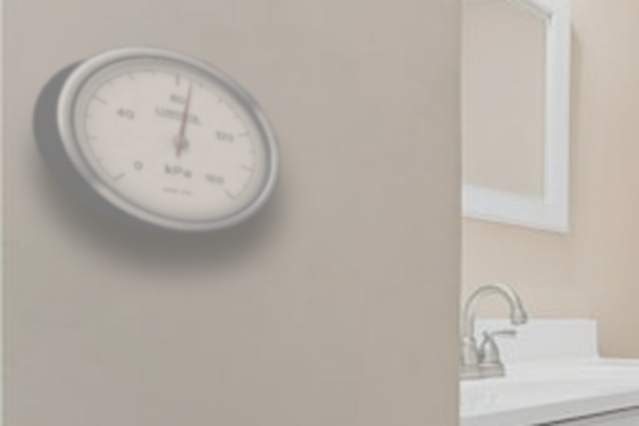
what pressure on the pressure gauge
85 kPa
